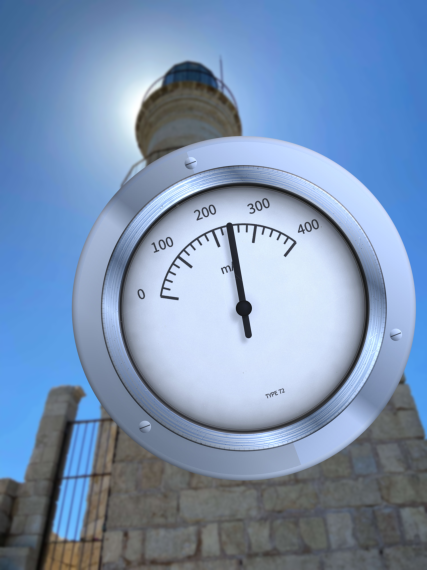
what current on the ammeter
240 mA
